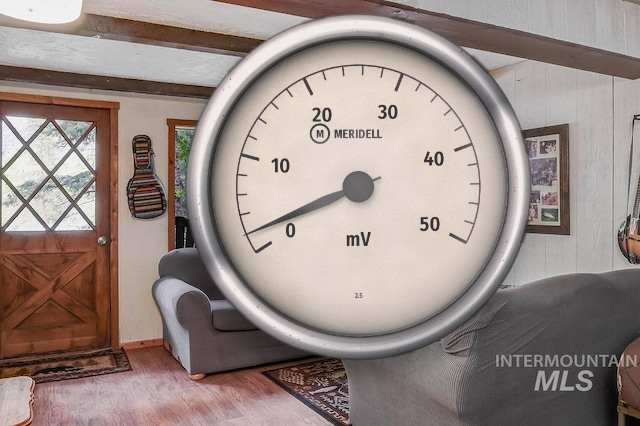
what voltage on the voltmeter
2 mV
